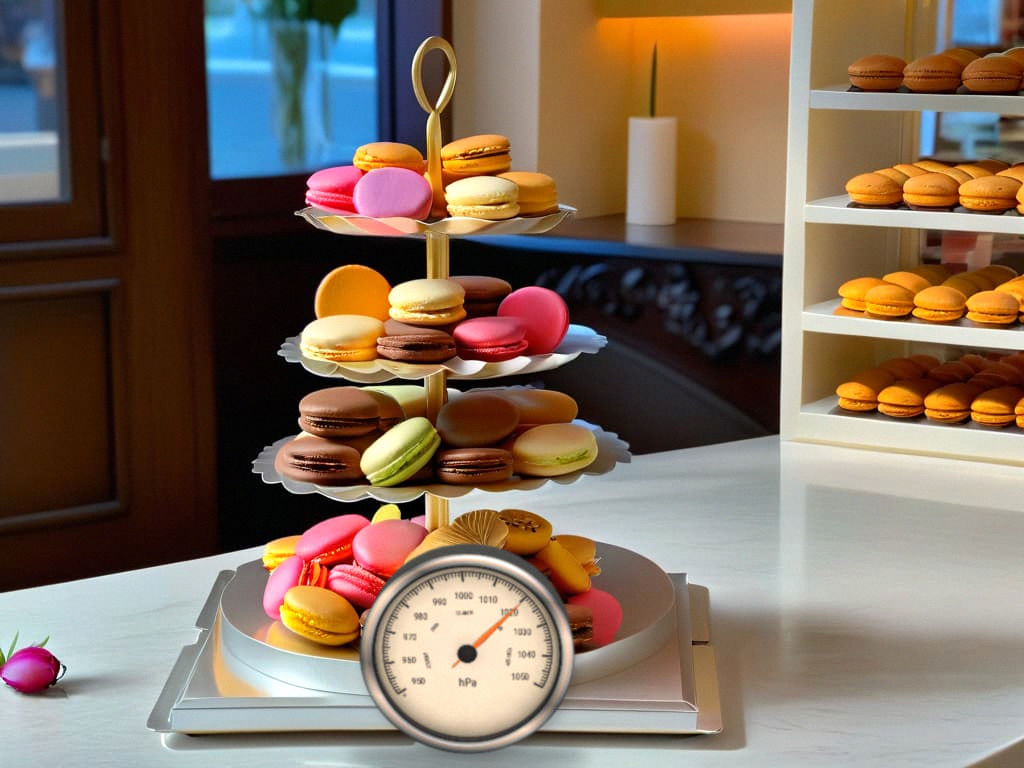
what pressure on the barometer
1020 hPa
